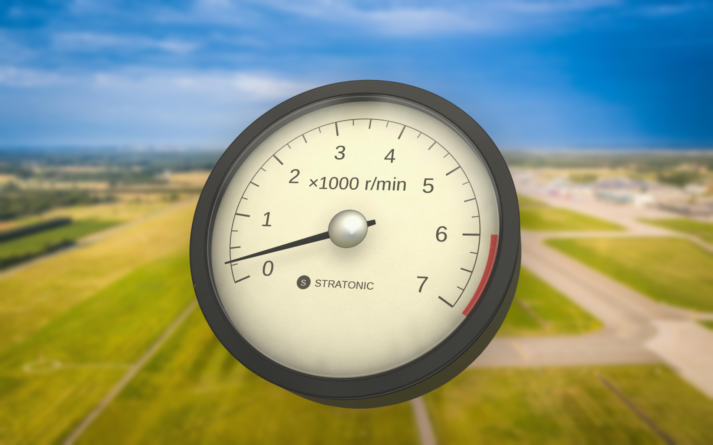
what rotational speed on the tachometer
250 rpm
